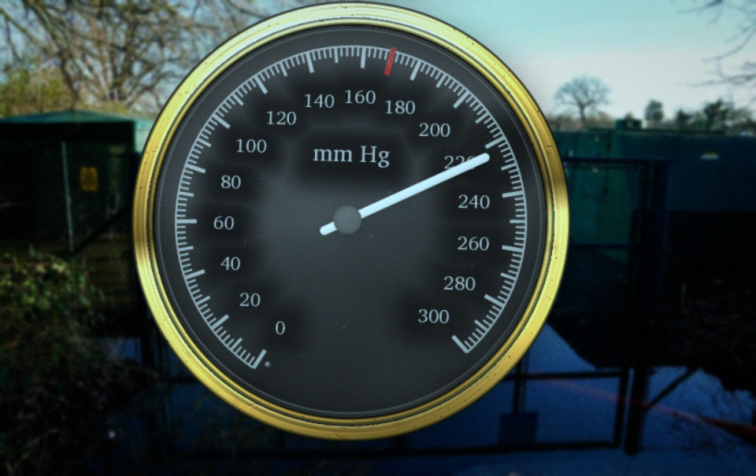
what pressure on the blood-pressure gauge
224 mmHg
